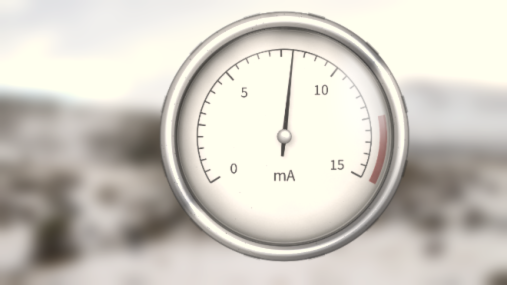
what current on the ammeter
8 mA
